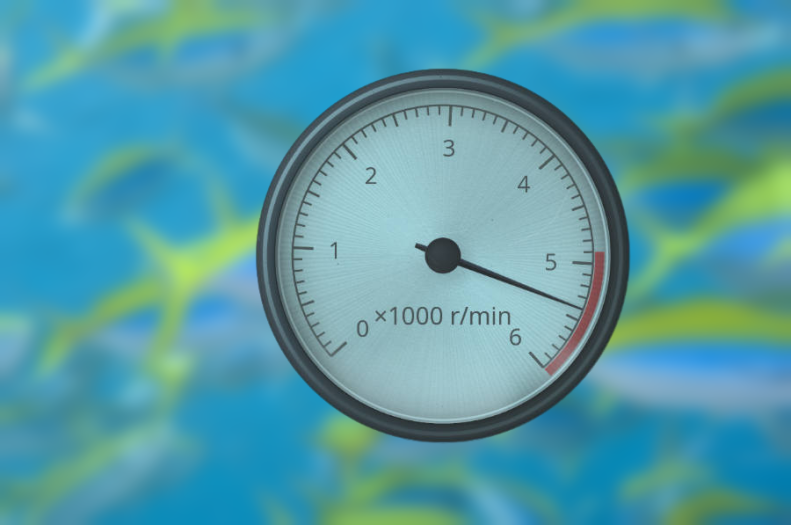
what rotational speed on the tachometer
5400 rpm
